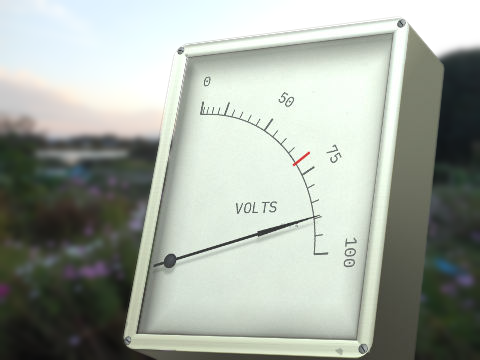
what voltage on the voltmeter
90 V
